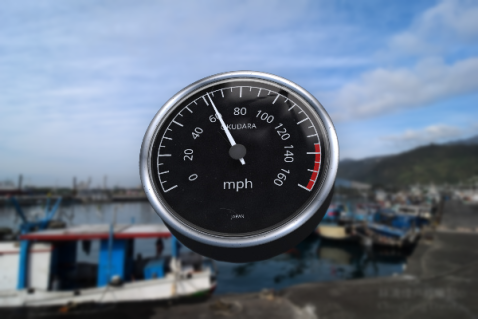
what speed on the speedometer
62.5 mph
